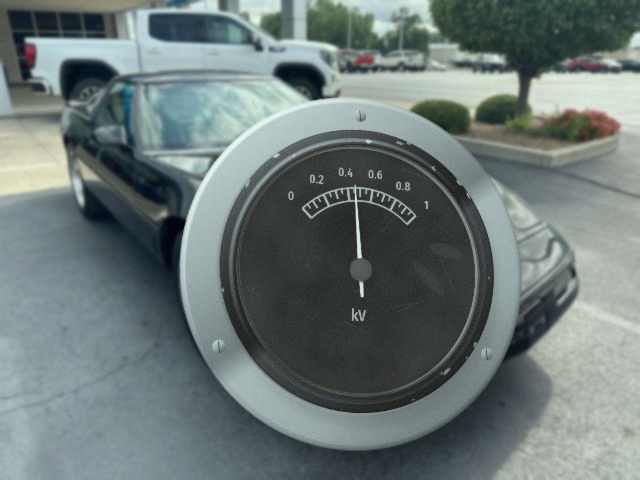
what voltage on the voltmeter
0.45 kV
